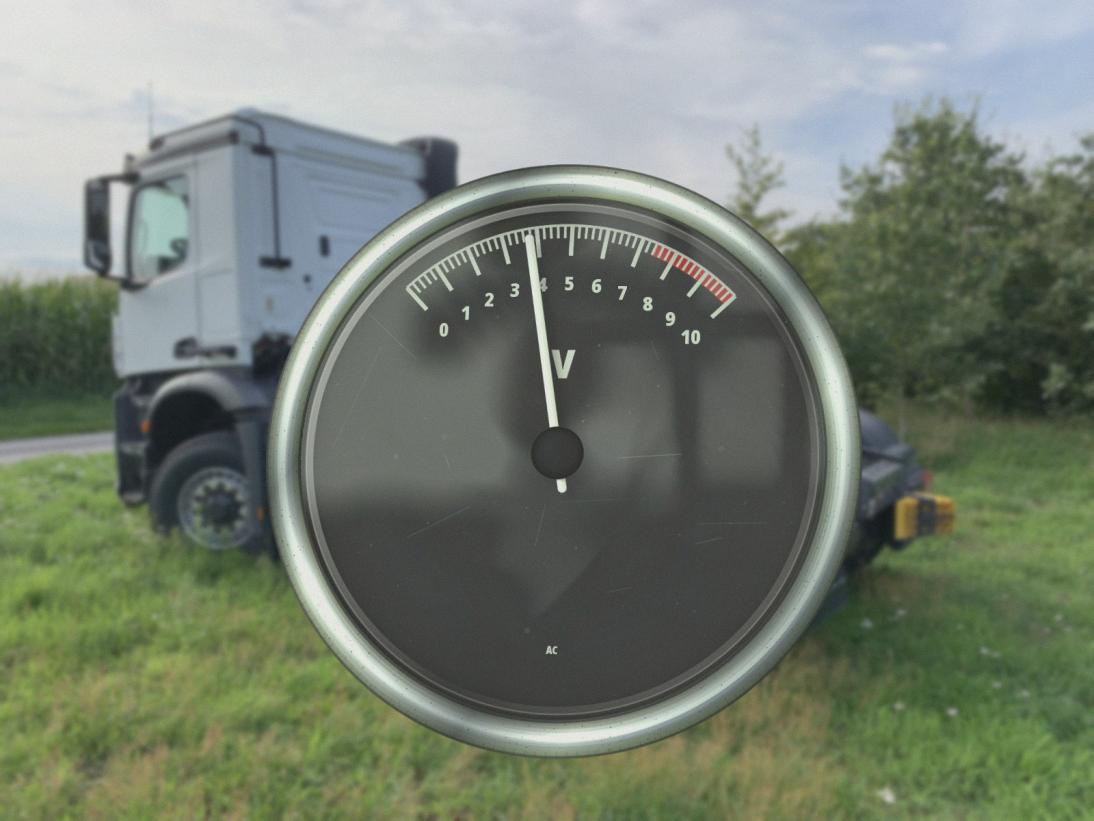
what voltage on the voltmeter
3.8 V
